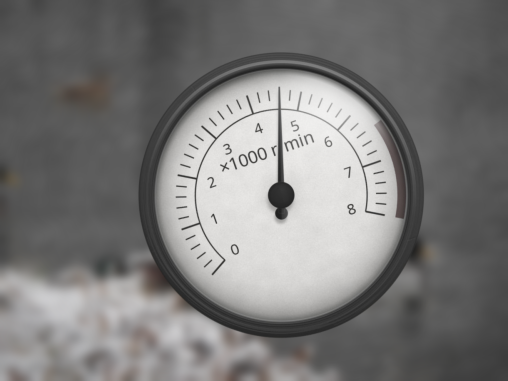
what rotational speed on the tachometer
4600 rpm
